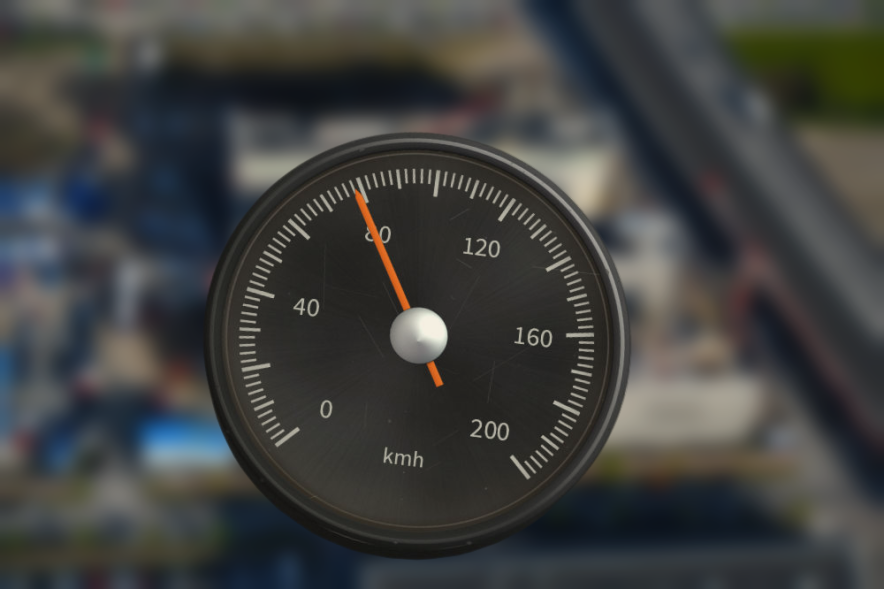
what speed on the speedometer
78 km/h
